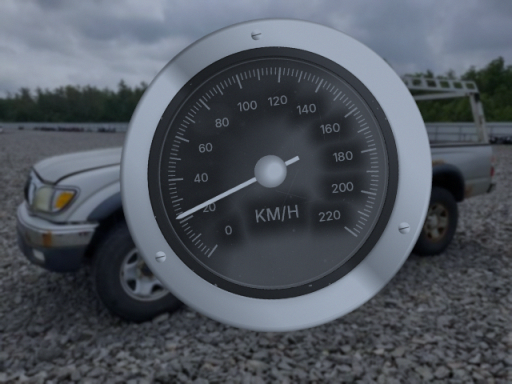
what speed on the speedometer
22 km/h
